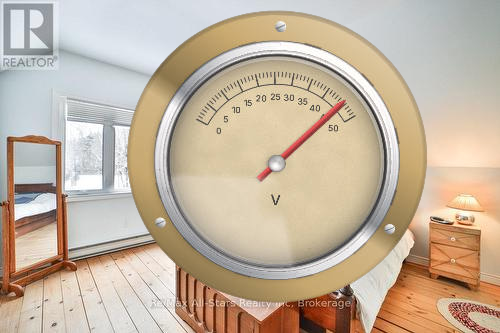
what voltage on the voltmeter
45 V
